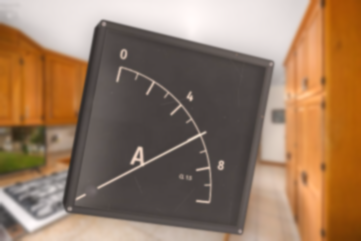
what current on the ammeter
6 A
